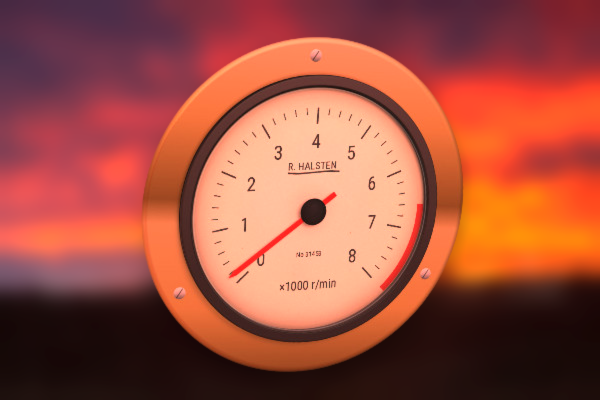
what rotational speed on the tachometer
200 rpm
